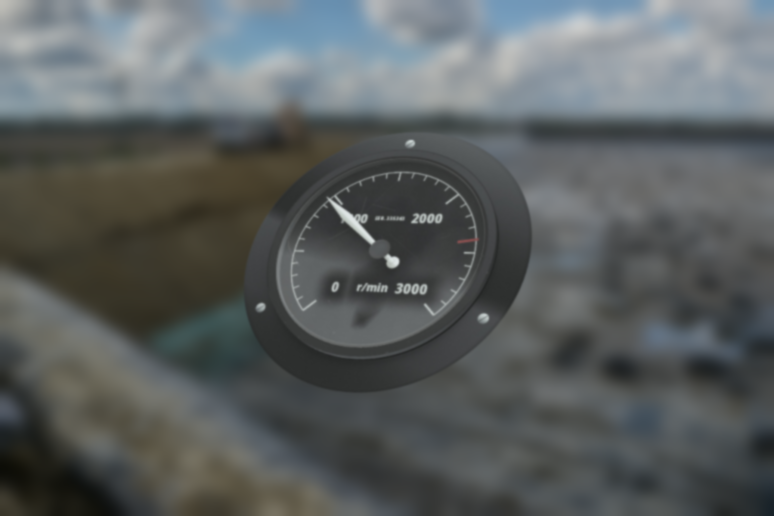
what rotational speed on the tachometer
950 rpm
